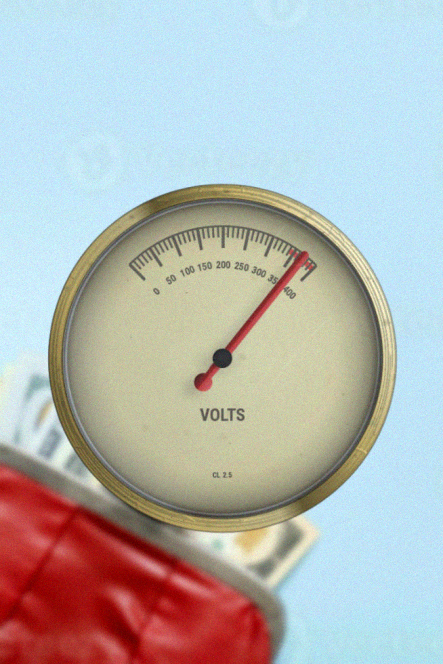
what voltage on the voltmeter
370 V
